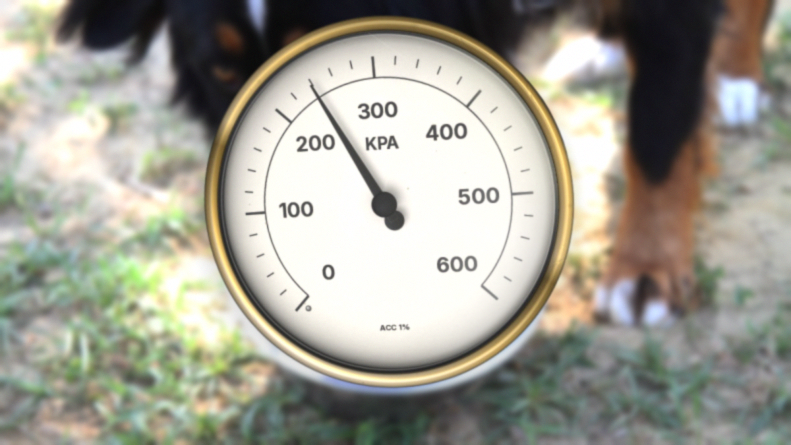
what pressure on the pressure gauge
240 kPa
